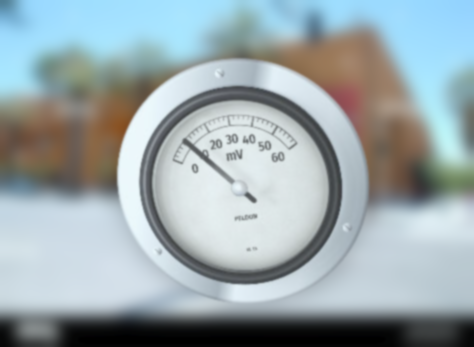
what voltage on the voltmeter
10 mV
